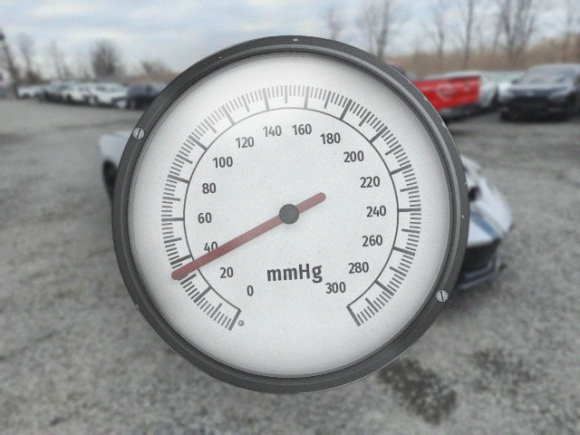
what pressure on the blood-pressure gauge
34 mmHg
